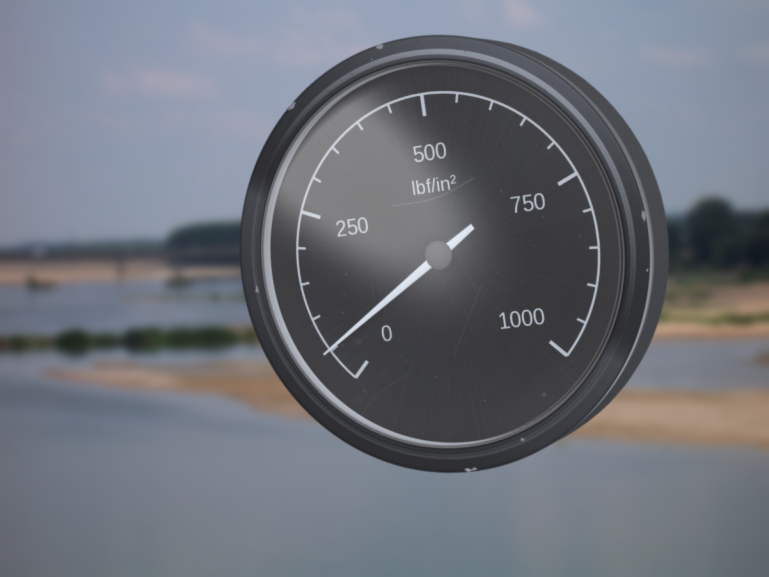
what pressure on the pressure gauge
50 psi
